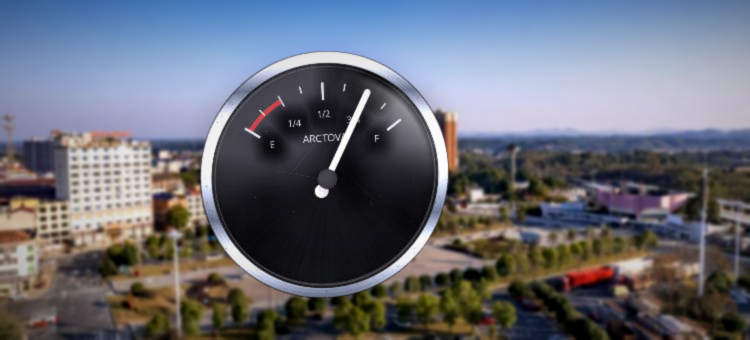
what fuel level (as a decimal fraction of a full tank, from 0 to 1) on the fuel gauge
0.75
